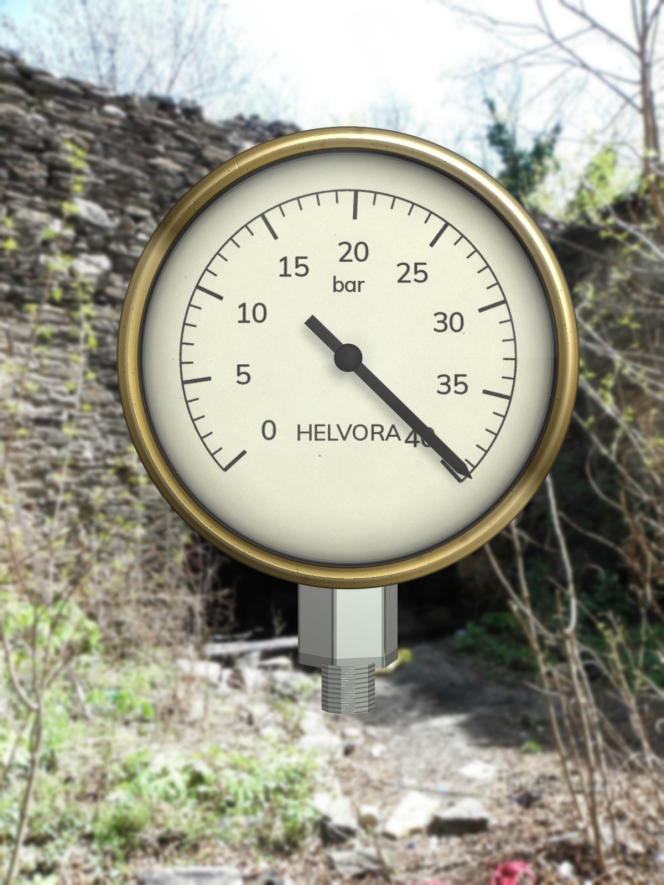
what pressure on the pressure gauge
39.5 bar
